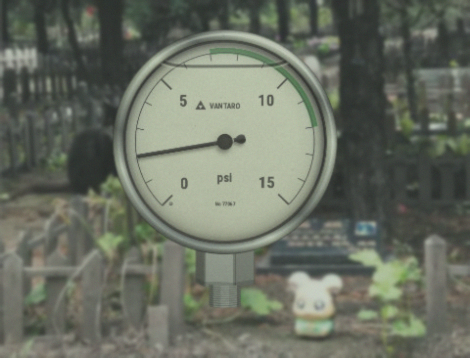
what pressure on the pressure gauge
2 psi
